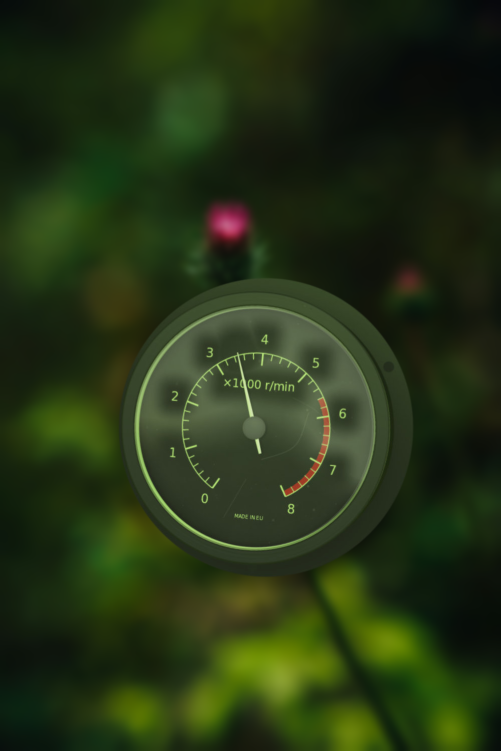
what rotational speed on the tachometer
3500 rpm
